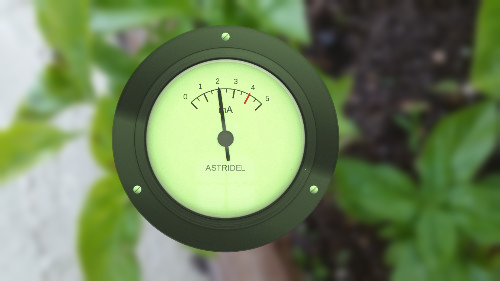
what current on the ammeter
2 mA
